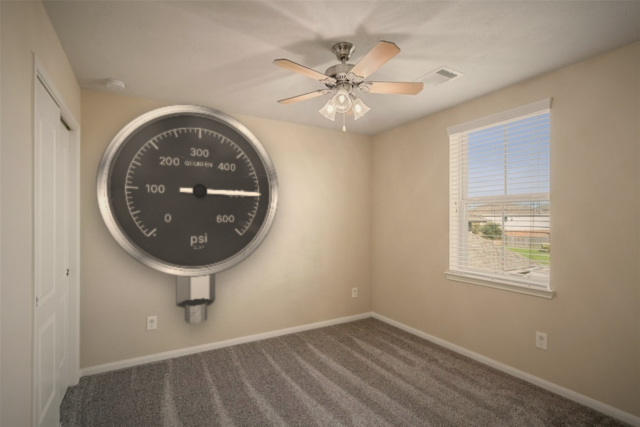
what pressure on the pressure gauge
500 psi
